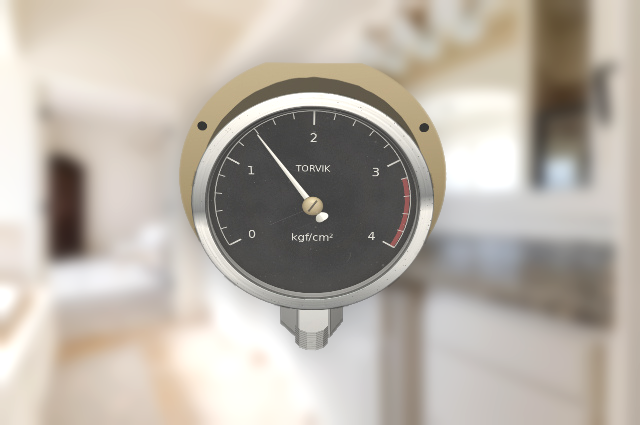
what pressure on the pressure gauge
1.4 kg/cm²
